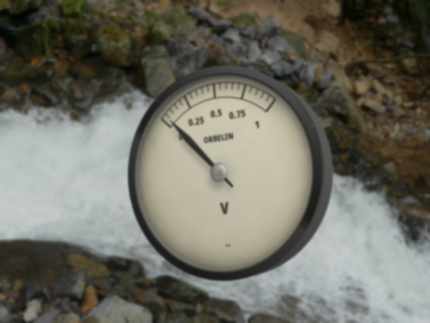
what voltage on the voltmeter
0.05 V
